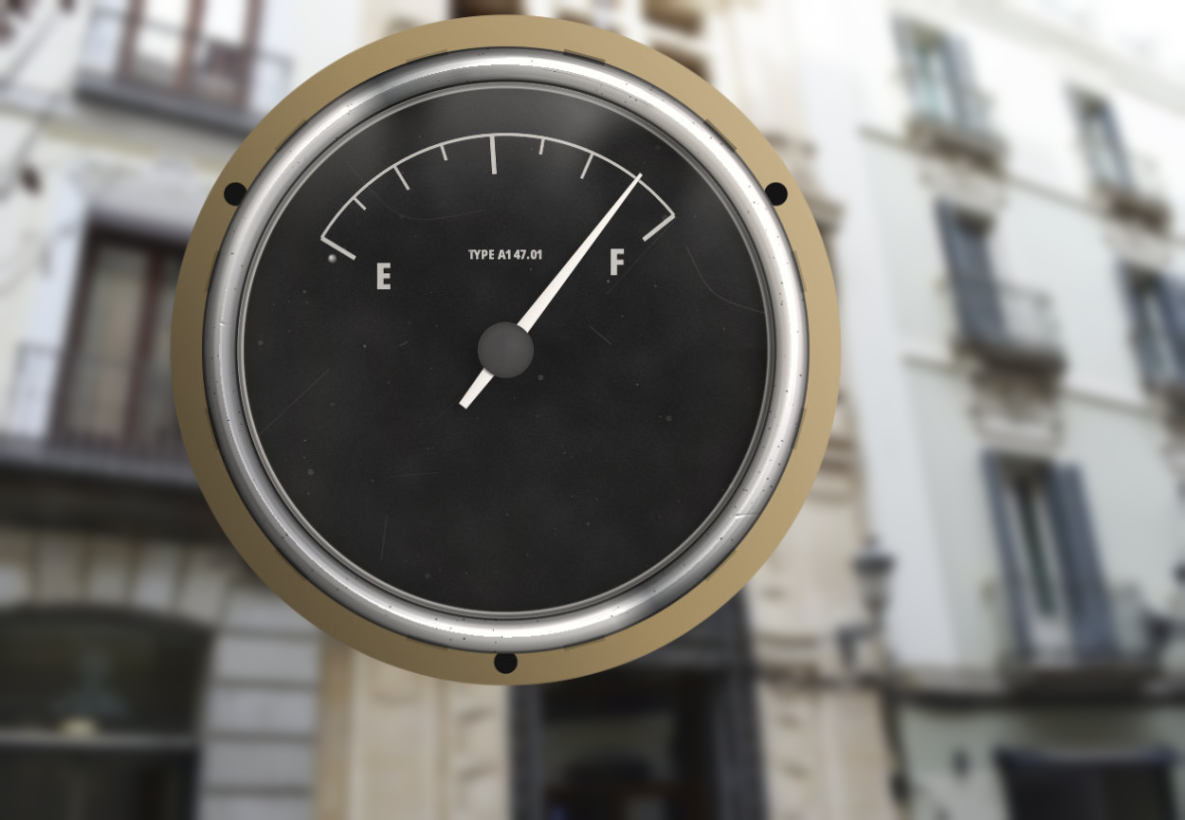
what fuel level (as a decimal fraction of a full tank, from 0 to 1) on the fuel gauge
0.875
